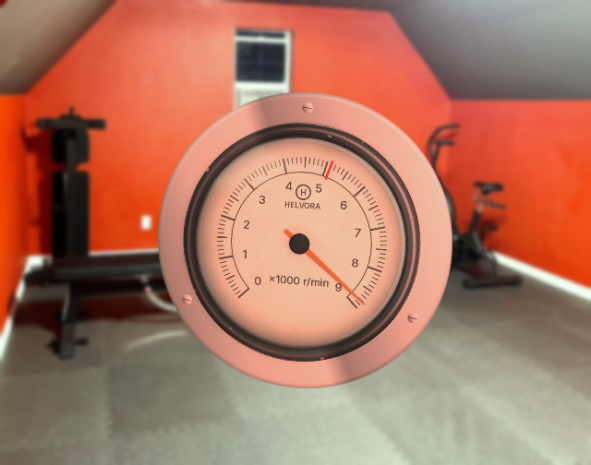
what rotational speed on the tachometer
8800 rpm
